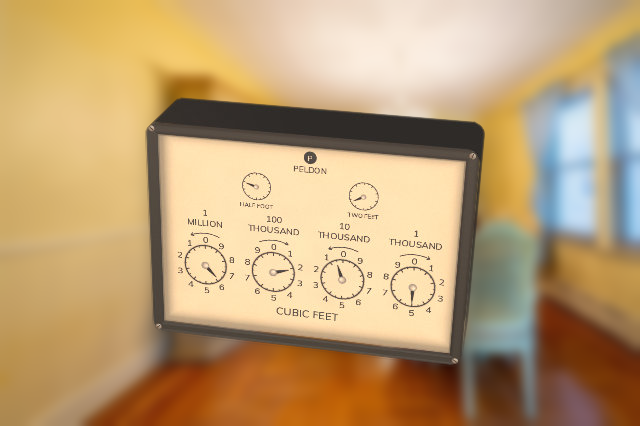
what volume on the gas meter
620500 ft³
